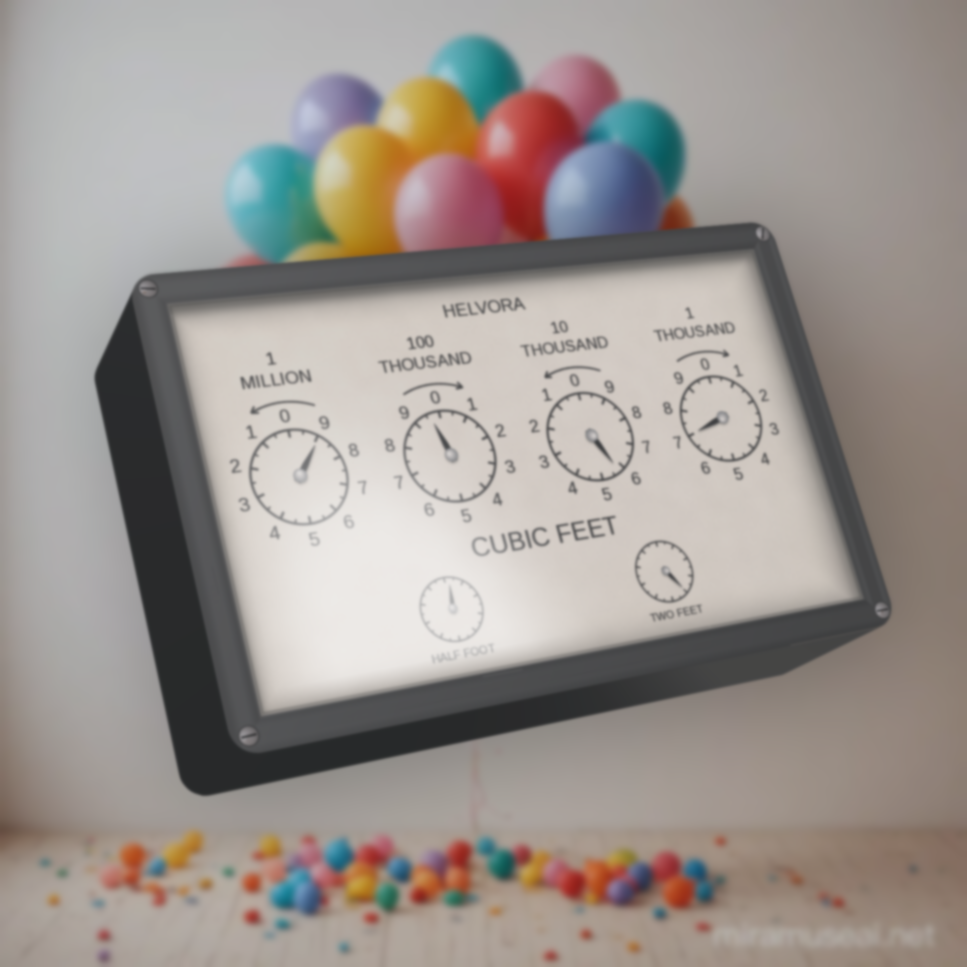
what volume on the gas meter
895700 ft³
